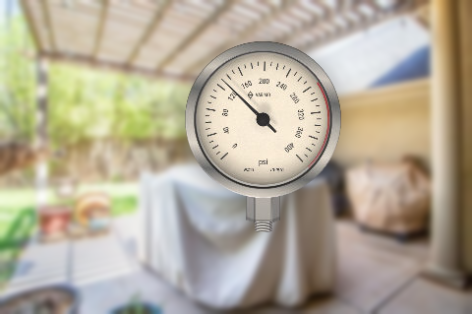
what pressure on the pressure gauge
130 psi
